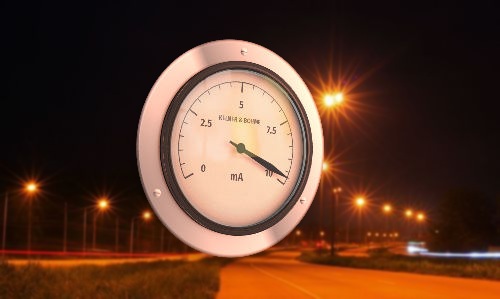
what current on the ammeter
9.75 mA
